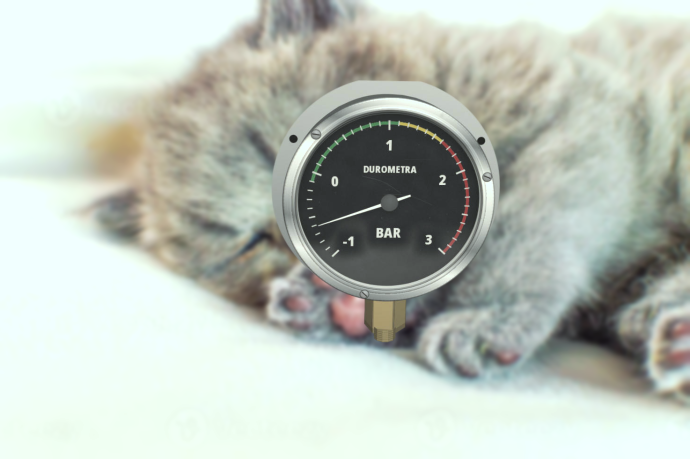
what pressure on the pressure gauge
-0.6 bar
